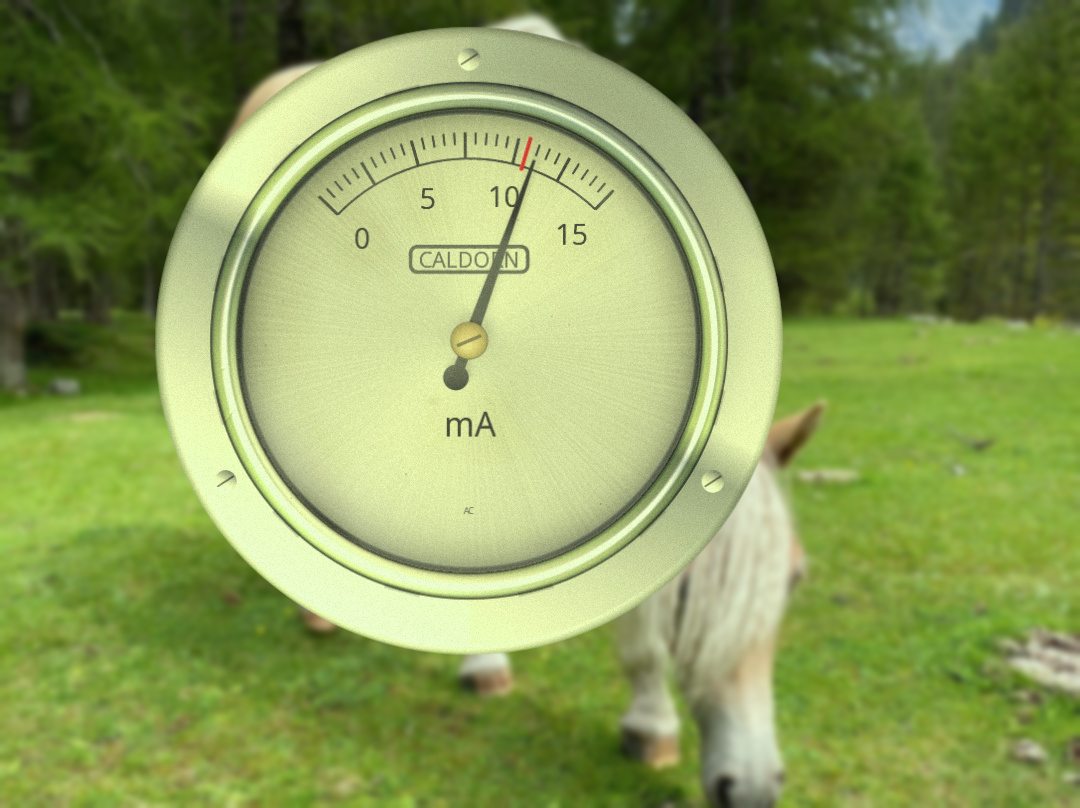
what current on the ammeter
11 mA
